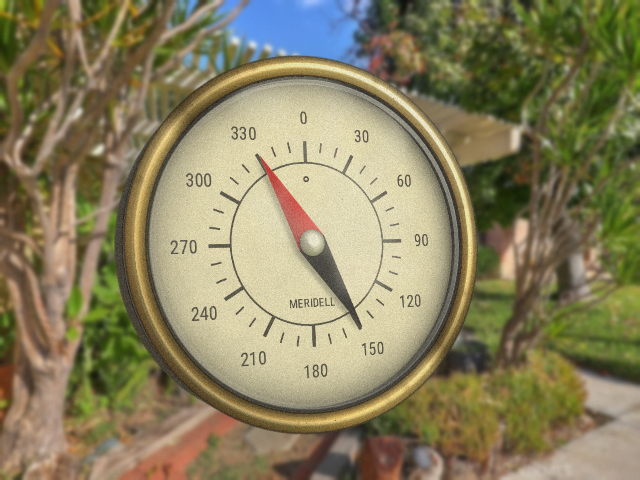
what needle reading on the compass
330 °
